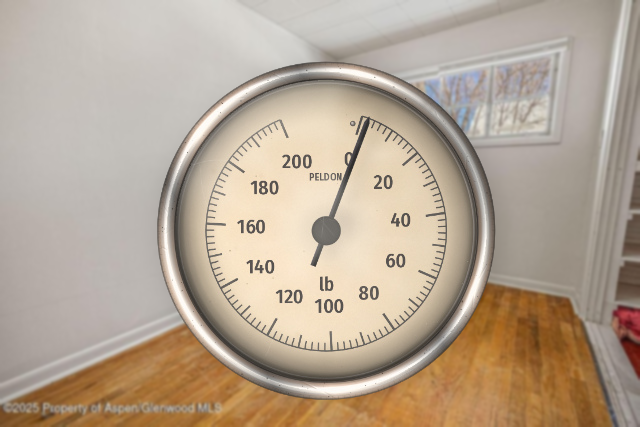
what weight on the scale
2 lb
